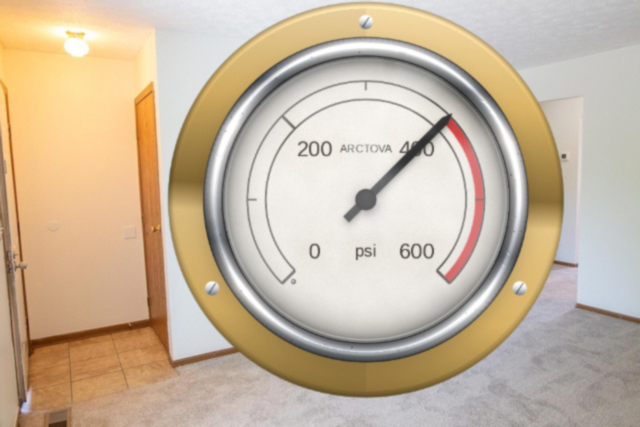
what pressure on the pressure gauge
400 psi
